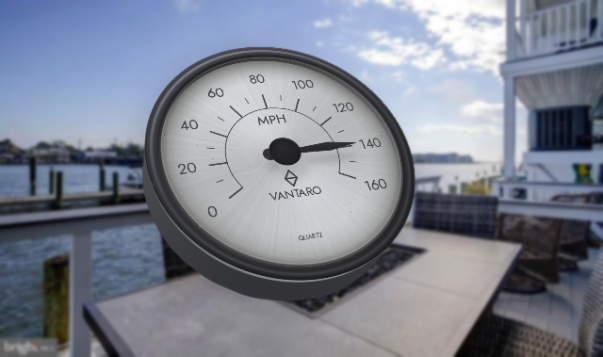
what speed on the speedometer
140 mph
